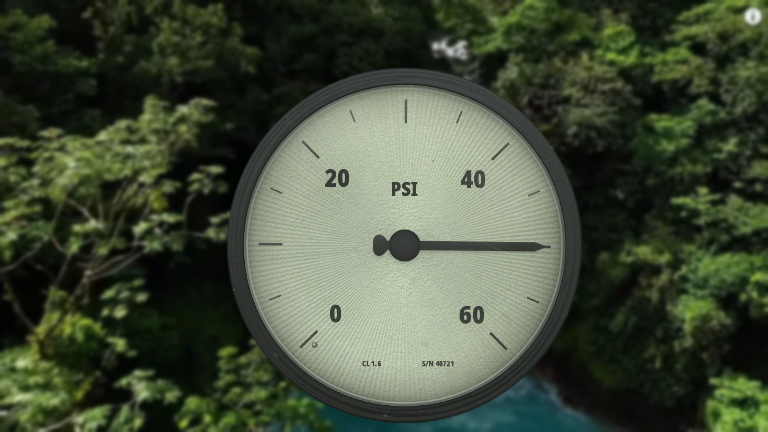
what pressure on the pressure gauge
50 psi
